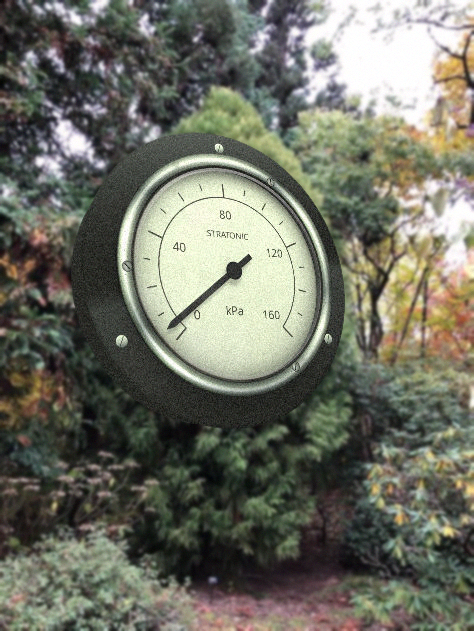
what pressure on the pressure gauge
5 kPa
